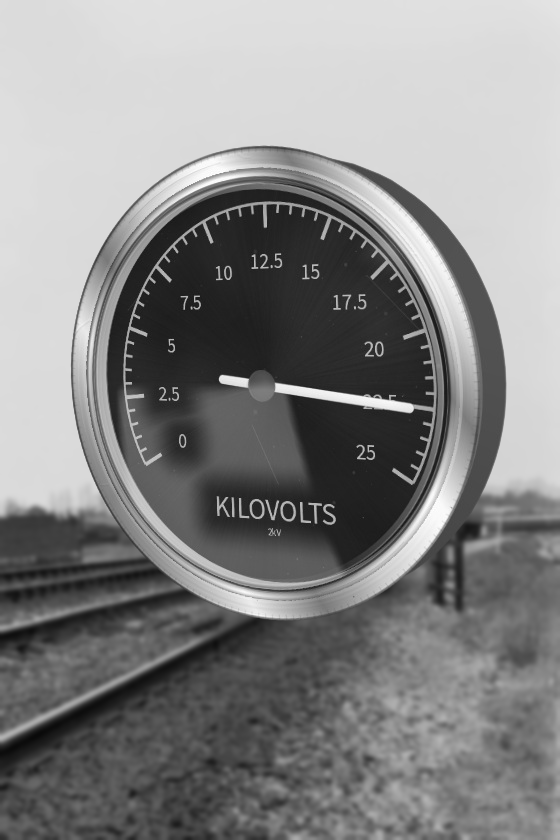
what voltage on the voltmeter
22.5 kV
